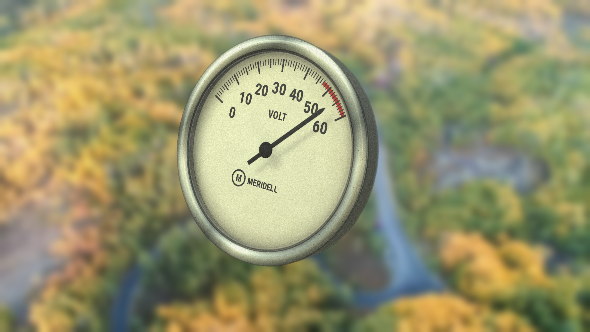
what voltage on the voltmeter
55 V
